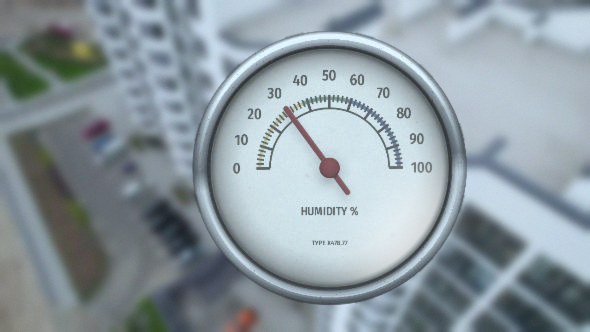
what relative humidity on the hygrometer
30 %
